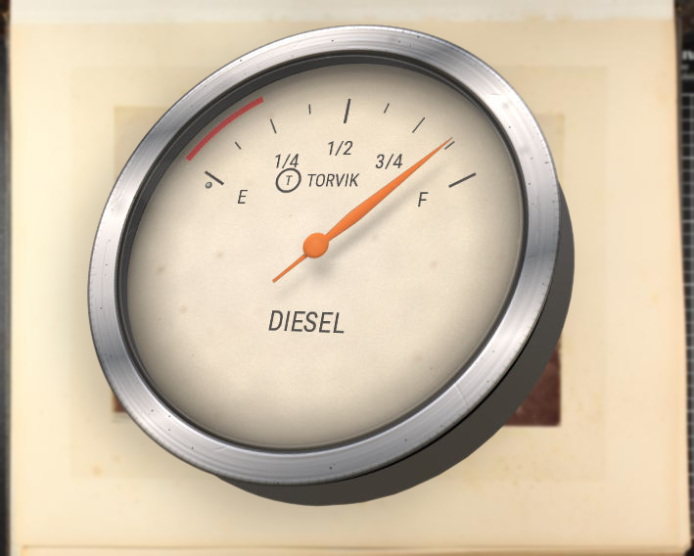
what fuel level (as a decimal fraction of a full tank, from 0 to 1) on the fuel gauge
0.875
